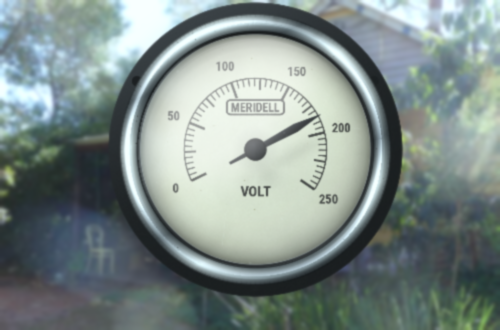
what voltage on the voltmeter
185 V
